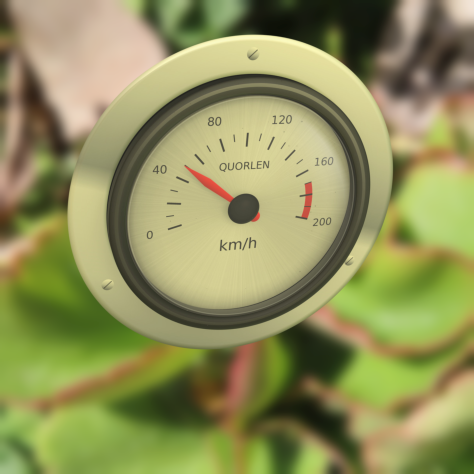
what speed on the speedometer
50 km/h
